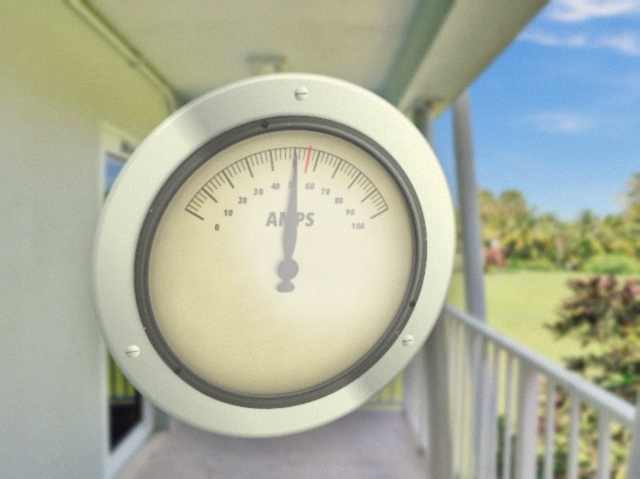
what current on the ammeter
50 A
